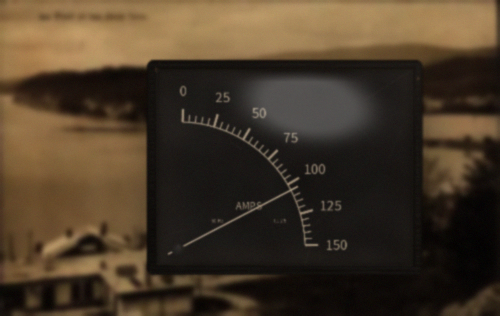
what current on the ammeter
105 A
